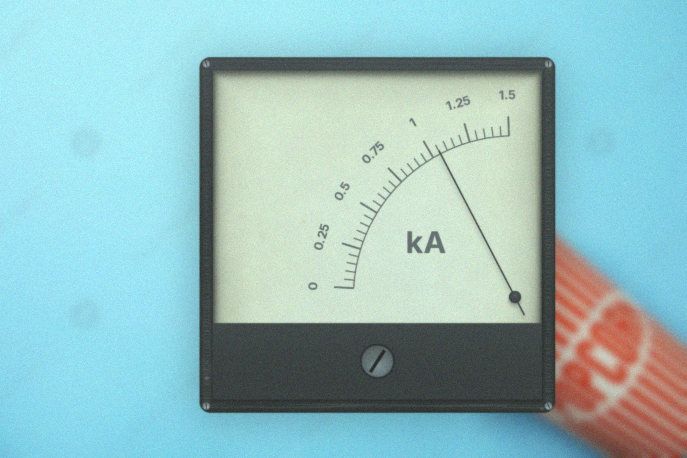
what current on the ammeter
1.05 kA
